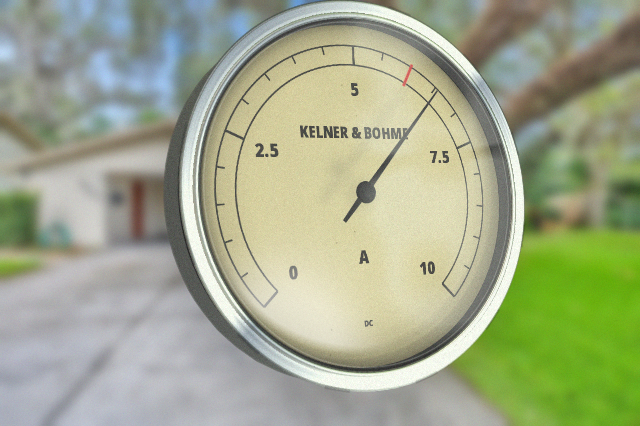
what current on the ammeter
6.5 A
